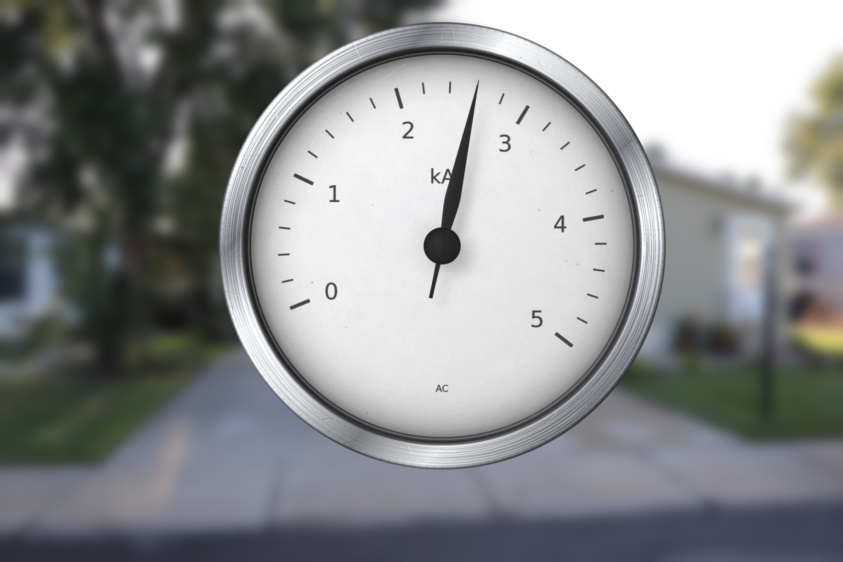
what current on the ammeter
2.6 kA
